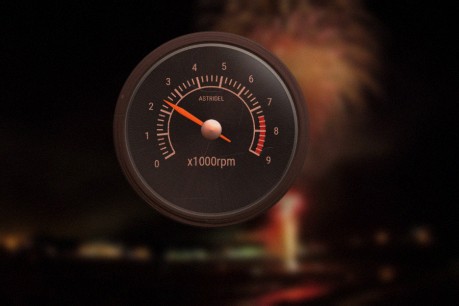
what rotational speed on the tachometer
2400 rpm
